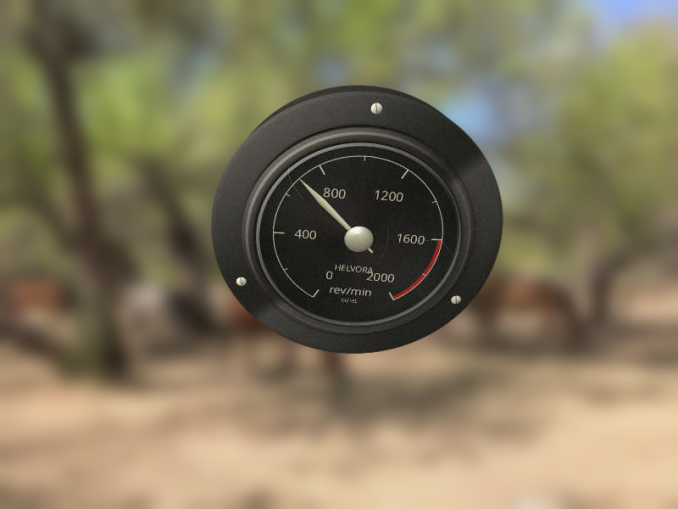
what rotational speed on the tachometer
700 rpm
